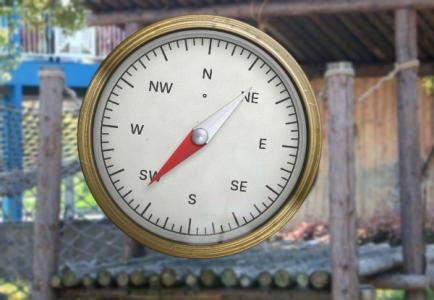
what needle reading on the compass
220 °
